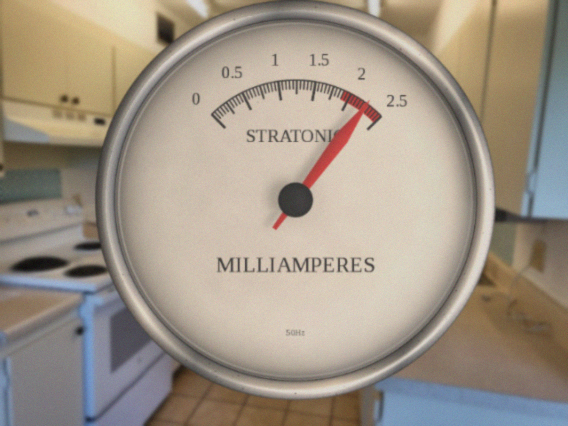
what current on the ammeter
2.25 mA
